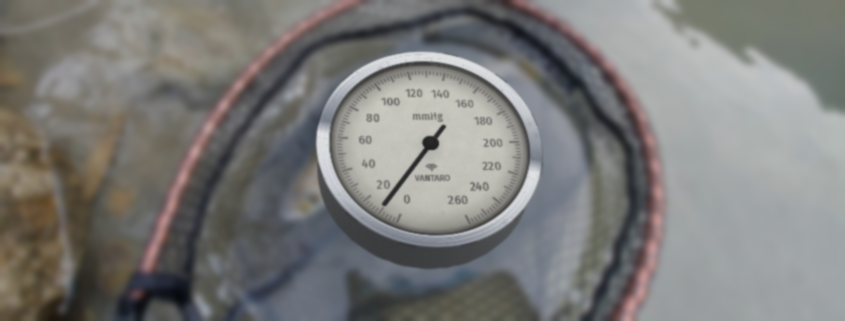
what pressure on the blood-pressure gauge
10 mmHg
